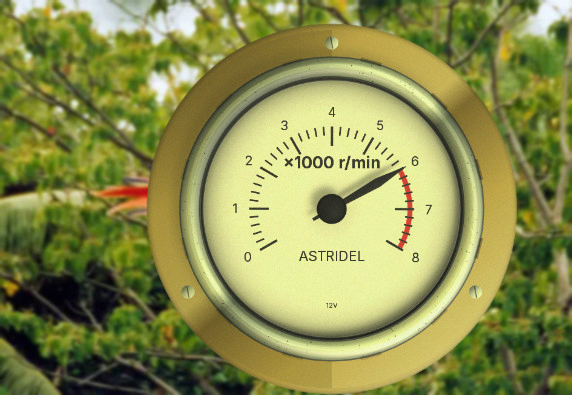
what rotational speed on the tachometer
6000 rpm
